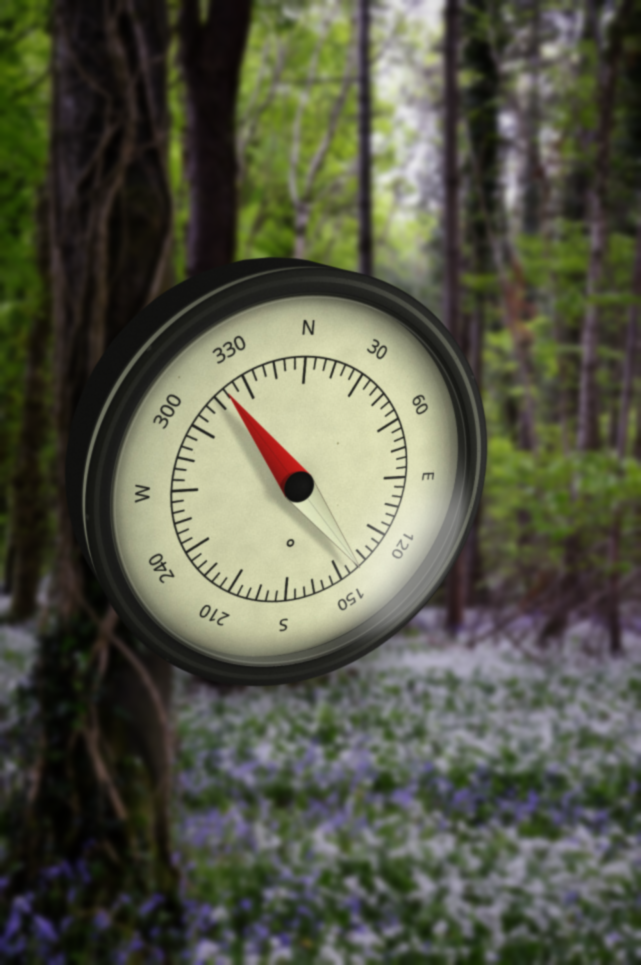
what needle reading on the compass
320 °
